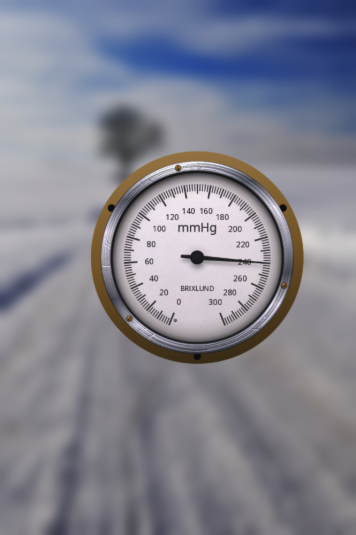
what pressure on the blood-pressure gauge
240 mmHg
